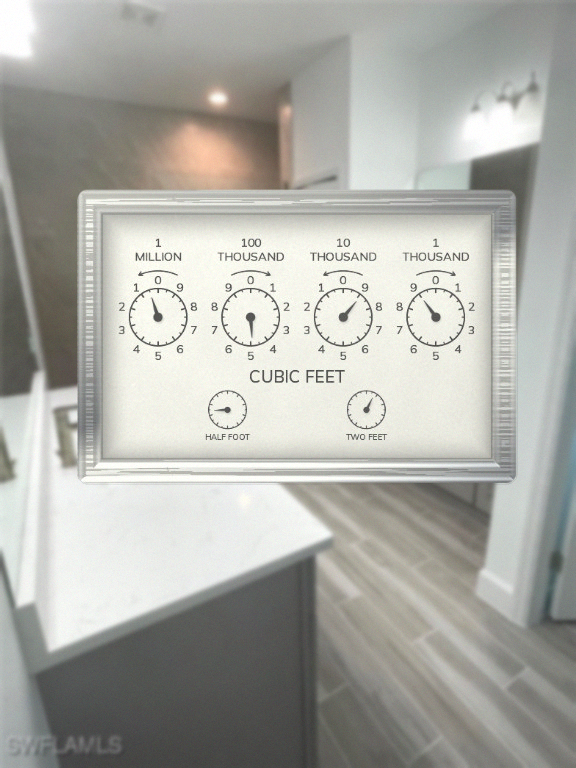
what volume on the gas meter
48900 ft³
